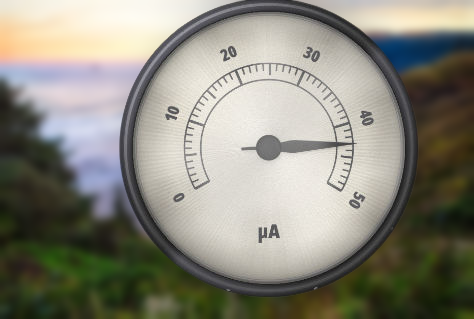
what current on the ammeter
43 µA
